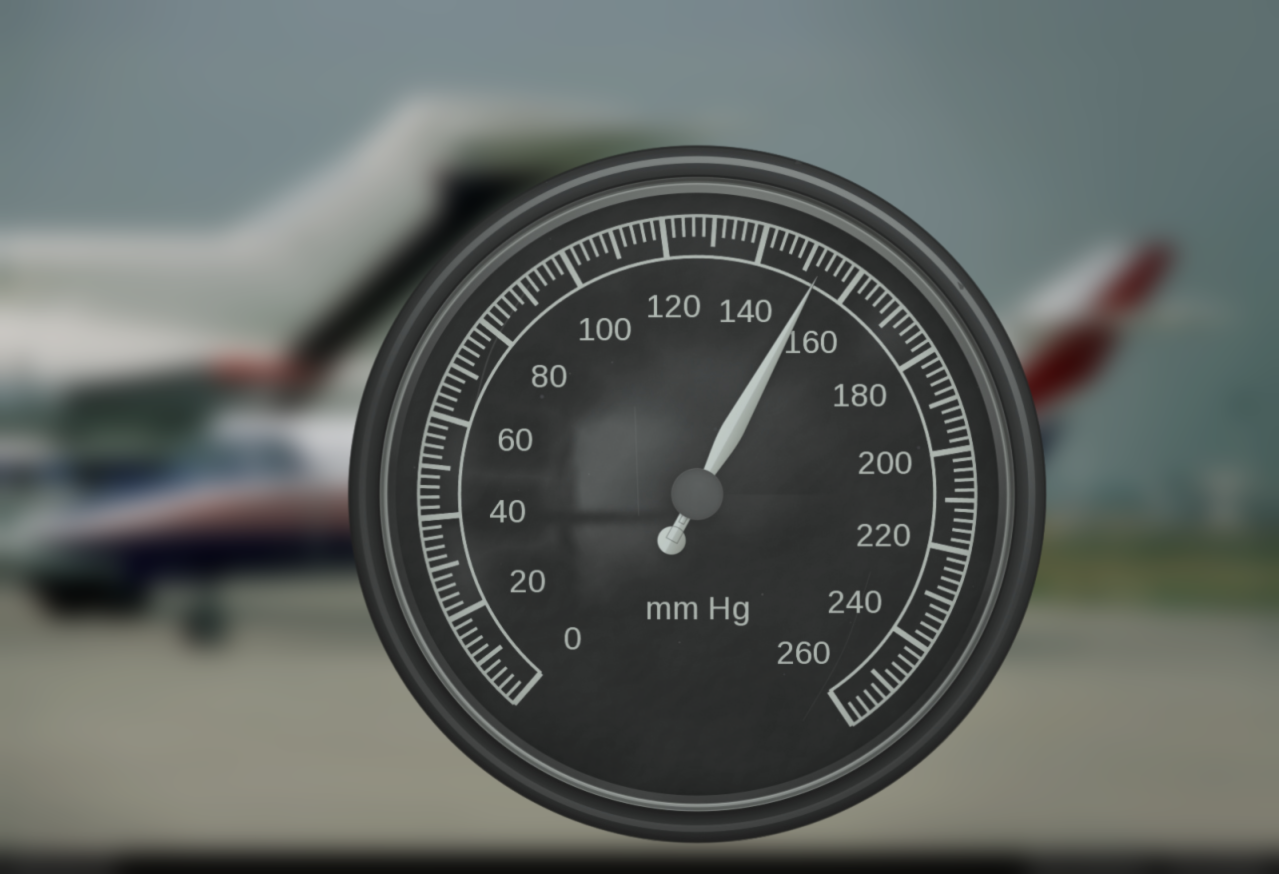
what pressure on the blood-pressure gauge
153 mmHg
